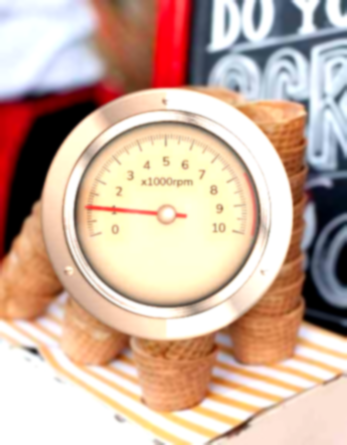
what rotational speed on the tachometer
1000 rpm
